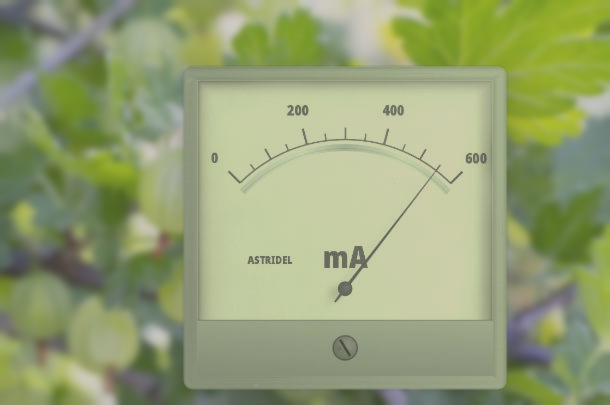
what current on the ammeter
550 mA
